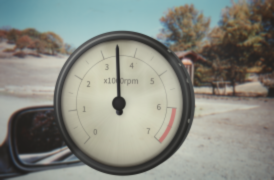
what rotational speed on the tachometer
3500 rpm
